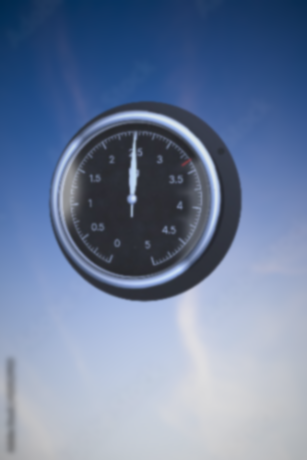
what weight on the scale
2.5 kg
